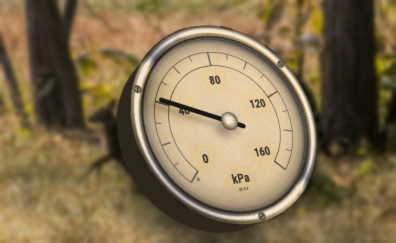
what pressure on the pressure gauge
40 kPa
